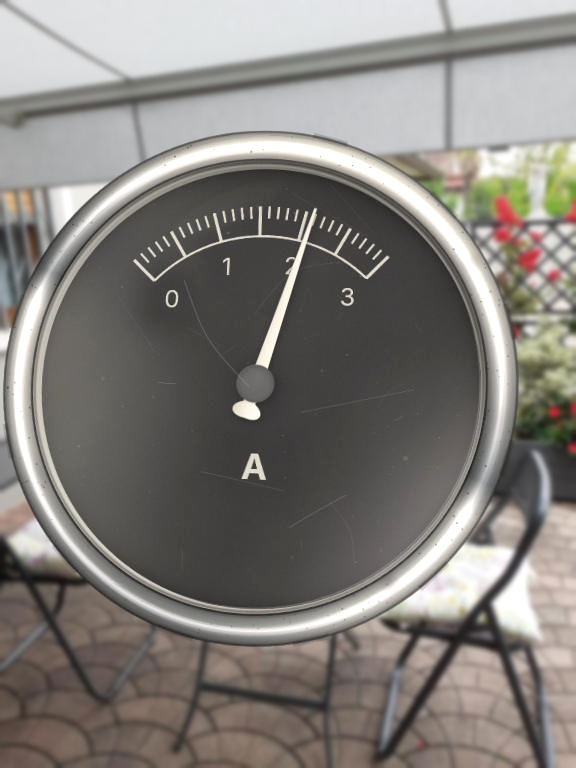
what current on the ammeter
2.1 A
